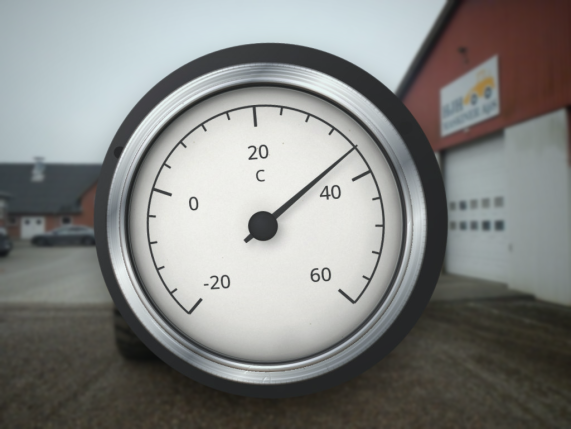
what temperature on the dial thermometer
36 °C
